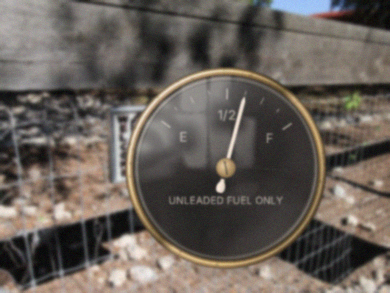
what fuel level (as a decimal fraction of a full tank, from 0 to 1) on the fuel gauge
0.625
